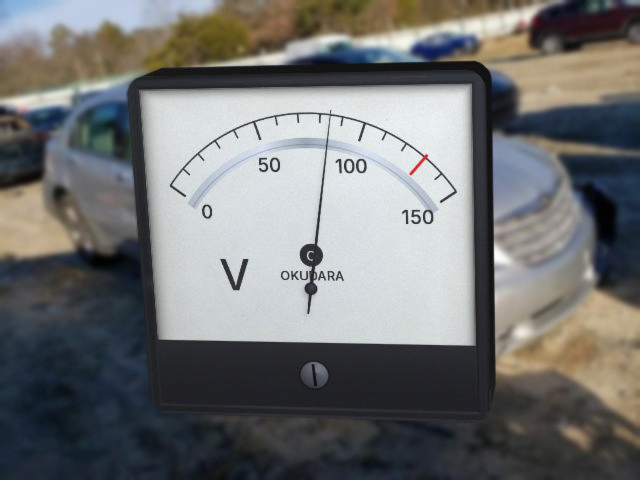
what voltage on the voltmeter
85 V
